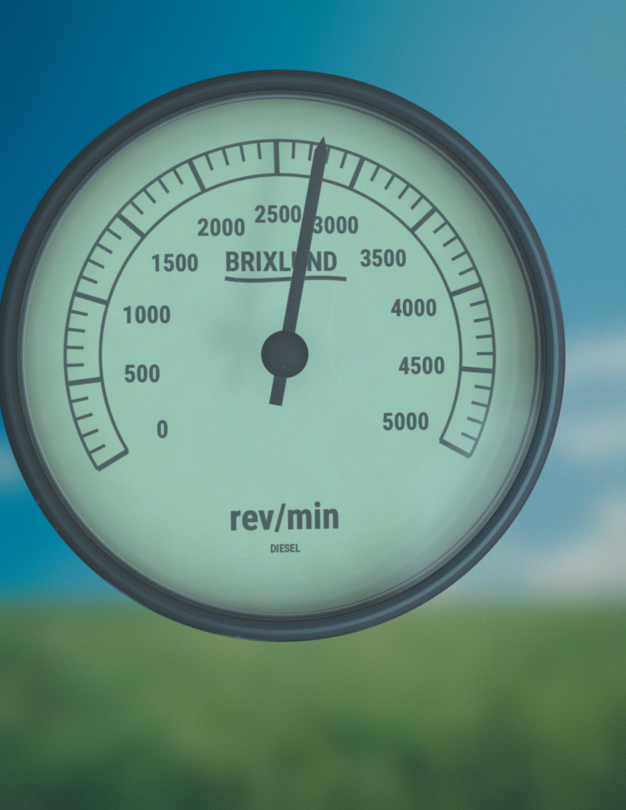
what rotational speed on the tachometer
2750 rpm
